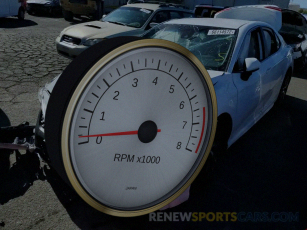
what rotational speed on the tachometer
250 rpm
